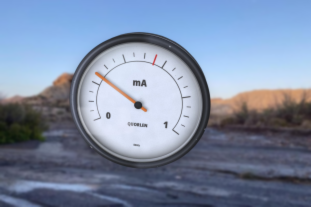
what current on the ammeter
0.25 mA
